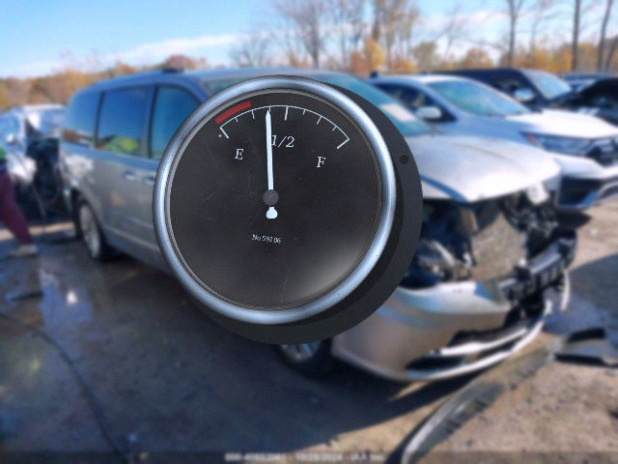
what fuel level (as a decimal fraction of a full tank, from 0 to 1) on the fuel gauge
0.375
